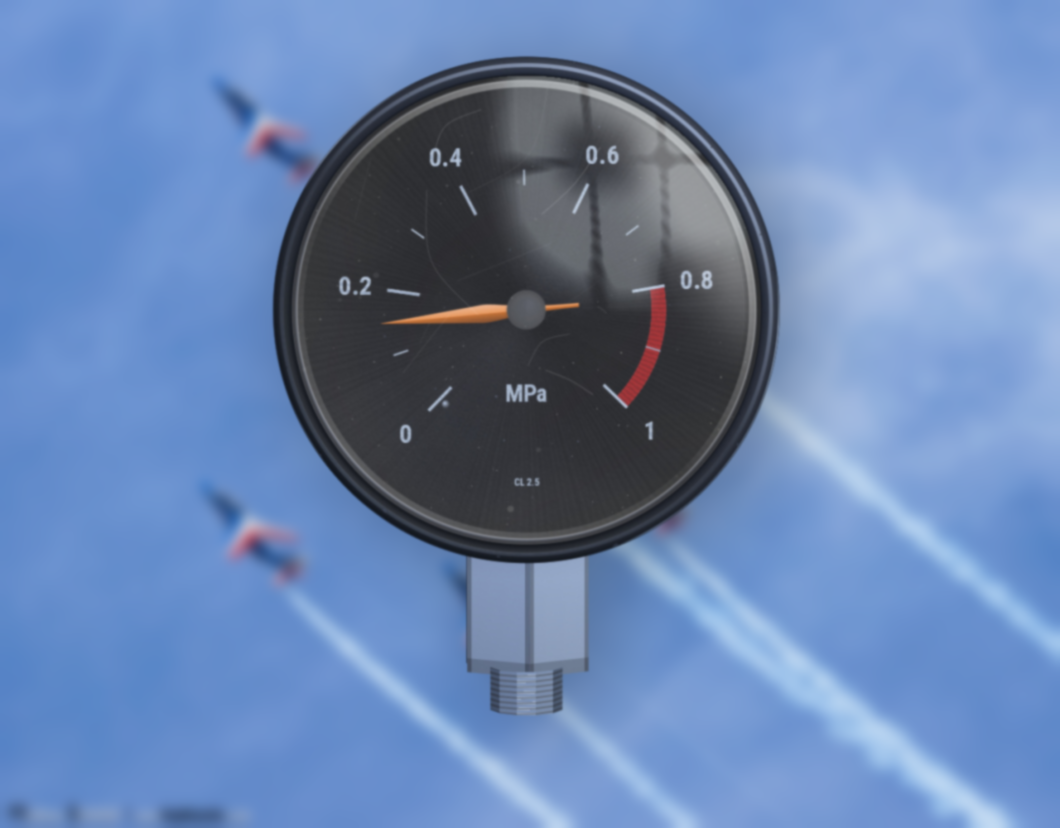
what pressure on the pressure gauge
0.15 MPa
